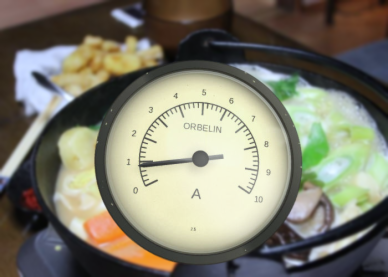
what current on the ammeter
0.8 A
